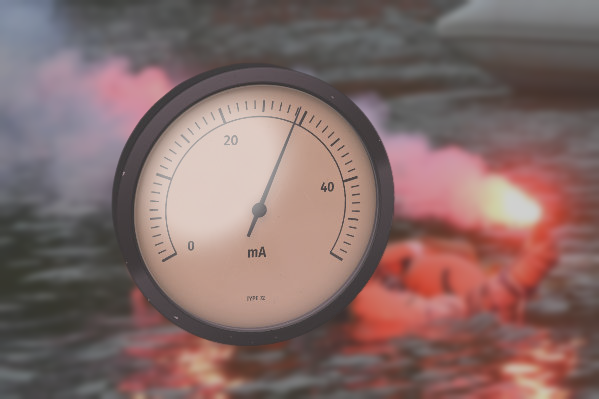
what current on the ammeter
29 mA
